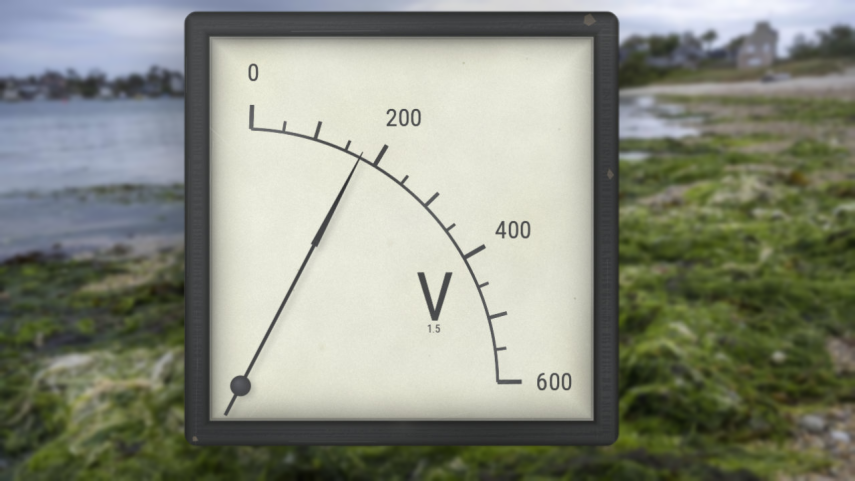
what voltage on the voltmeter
175 V
